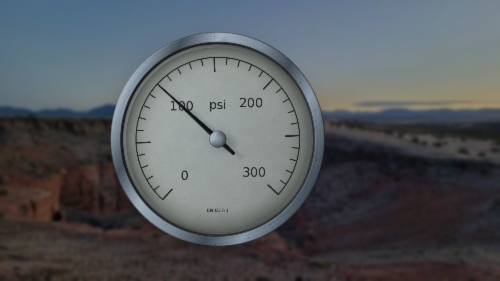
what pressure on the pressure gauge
100 psi
